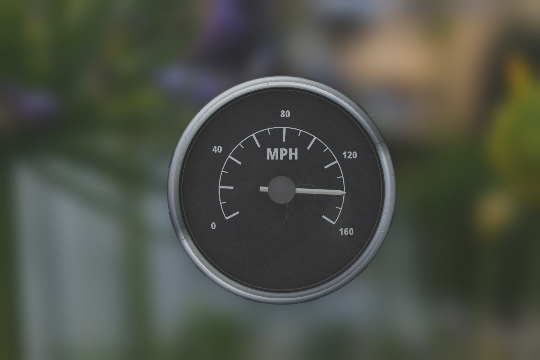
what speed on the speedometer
140 mph
